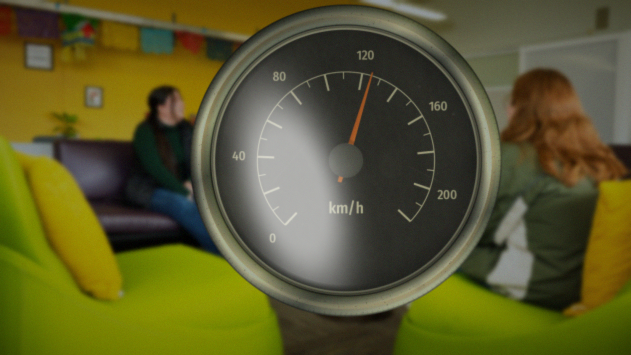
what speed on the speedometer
125 km/h
